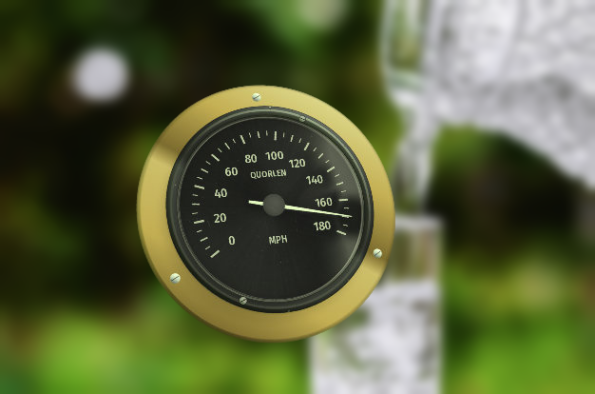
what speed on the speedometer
170 mph
